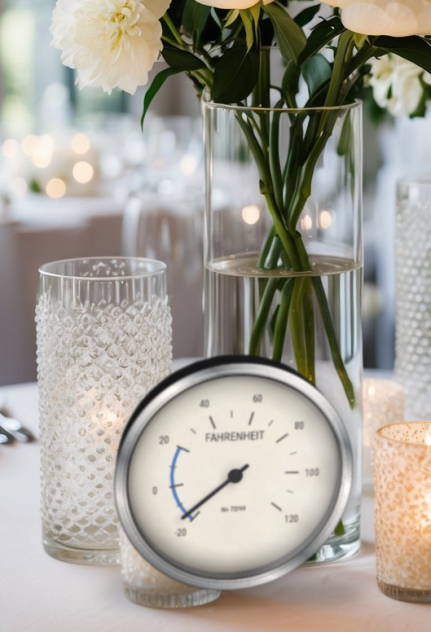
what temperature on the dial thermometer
-15 °F
